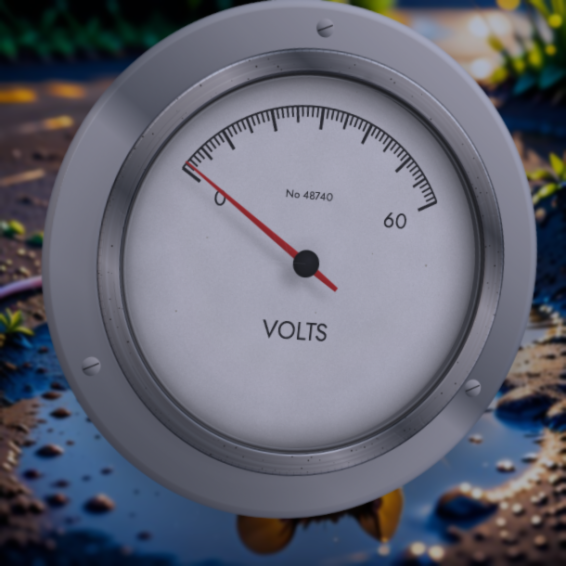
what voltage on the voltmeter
1 V
